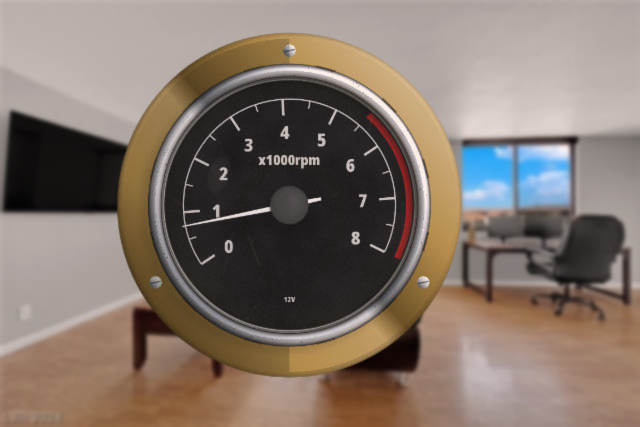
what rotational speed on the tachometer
750 rpm
